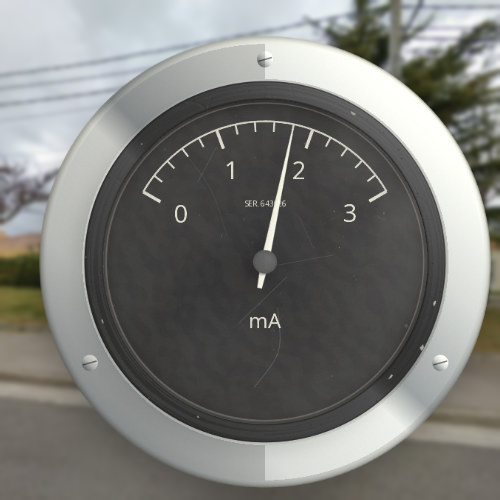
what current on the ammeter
1.8 mA
